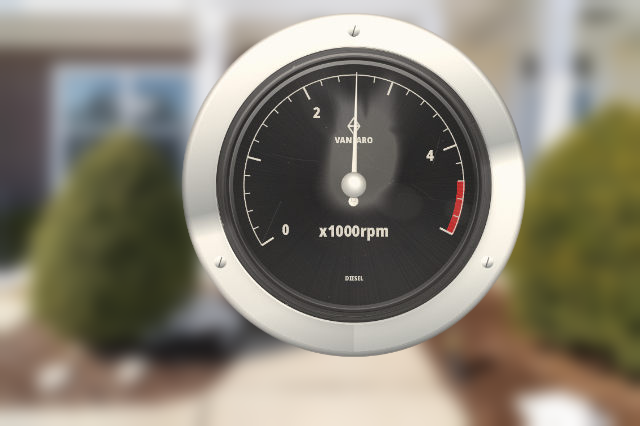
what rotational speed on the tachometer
2600 rpm
